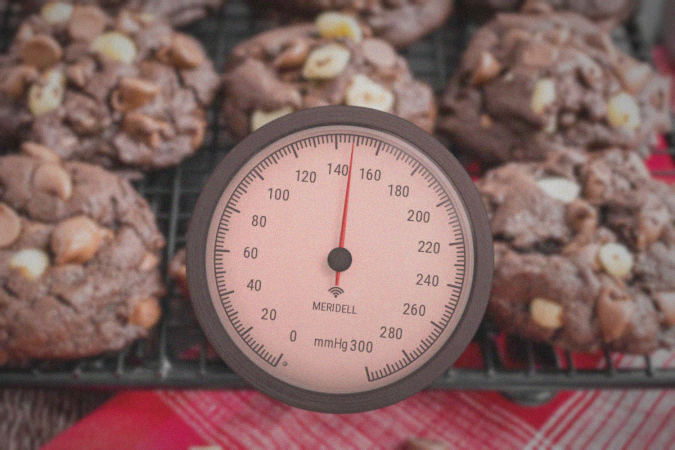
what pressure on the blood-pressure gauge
148 mmHg
